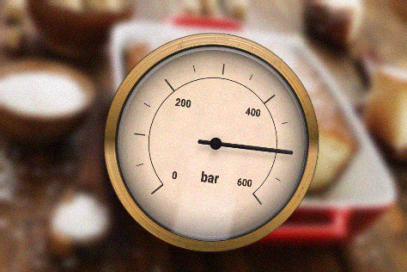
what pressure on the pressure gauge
500 bar
